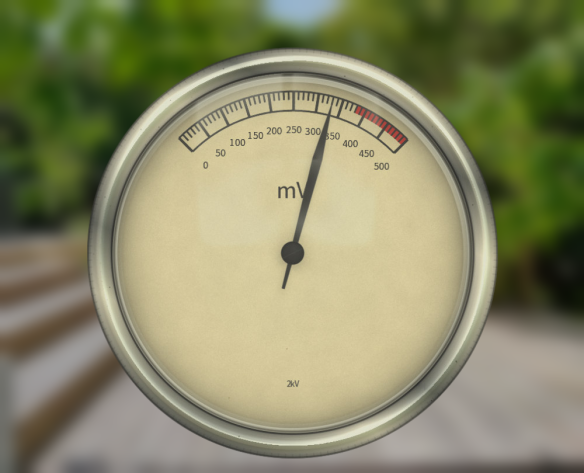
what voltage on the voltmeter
330 mV
